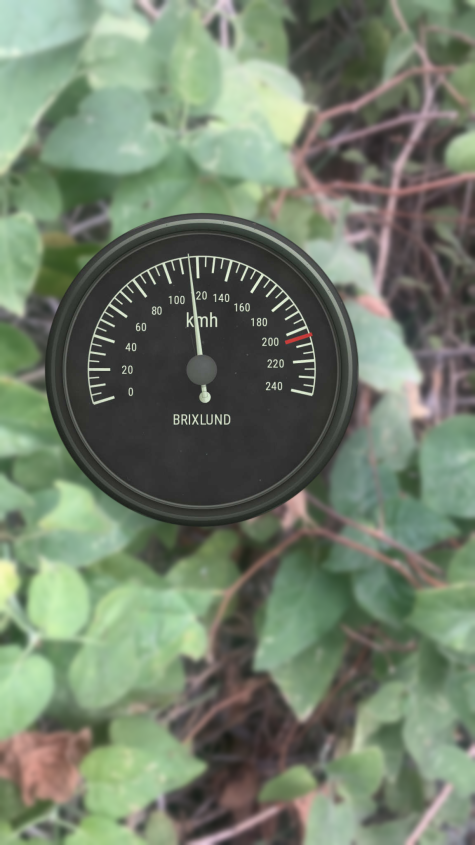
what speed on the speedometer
115 km/h
